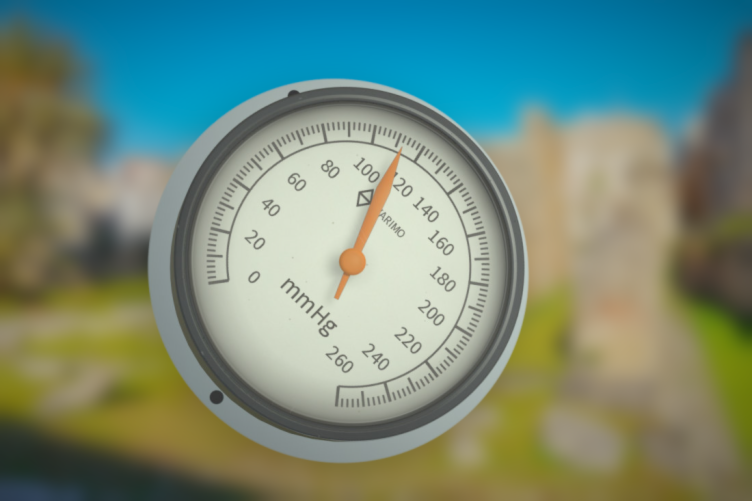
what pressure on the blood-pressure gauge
112 mmHg
